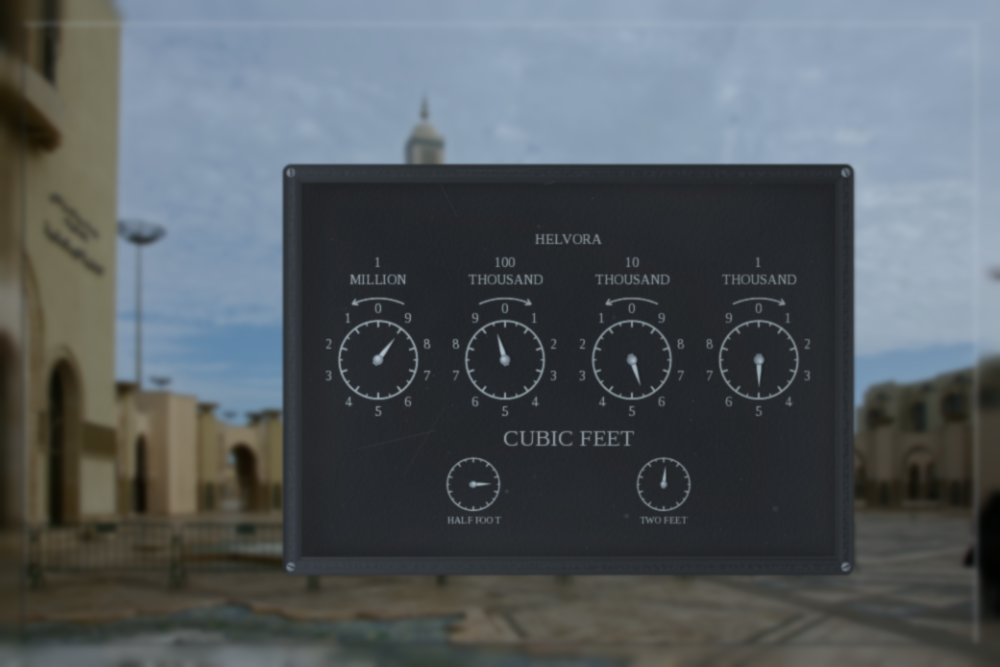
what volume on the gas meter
895500 ft³
